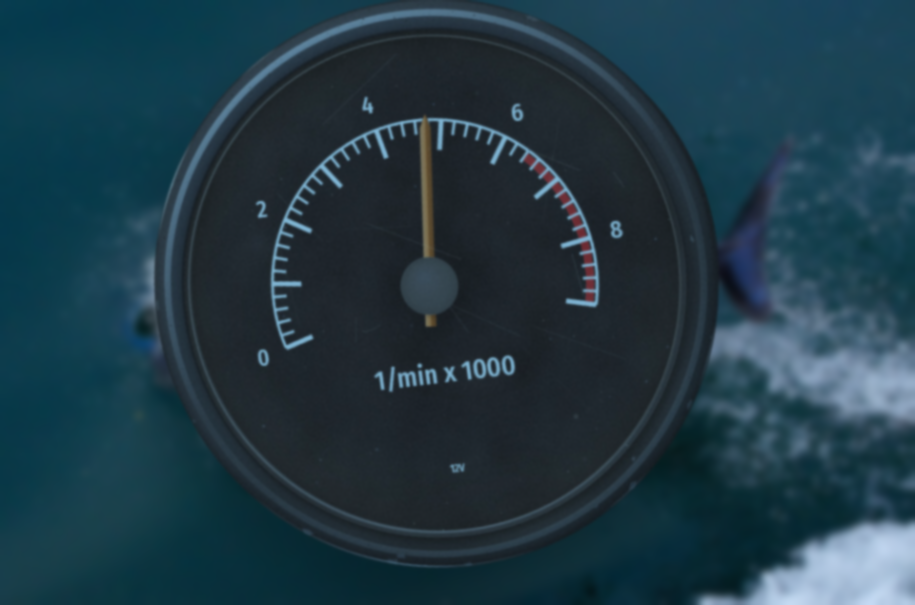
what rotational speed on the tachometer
4800 rpm
